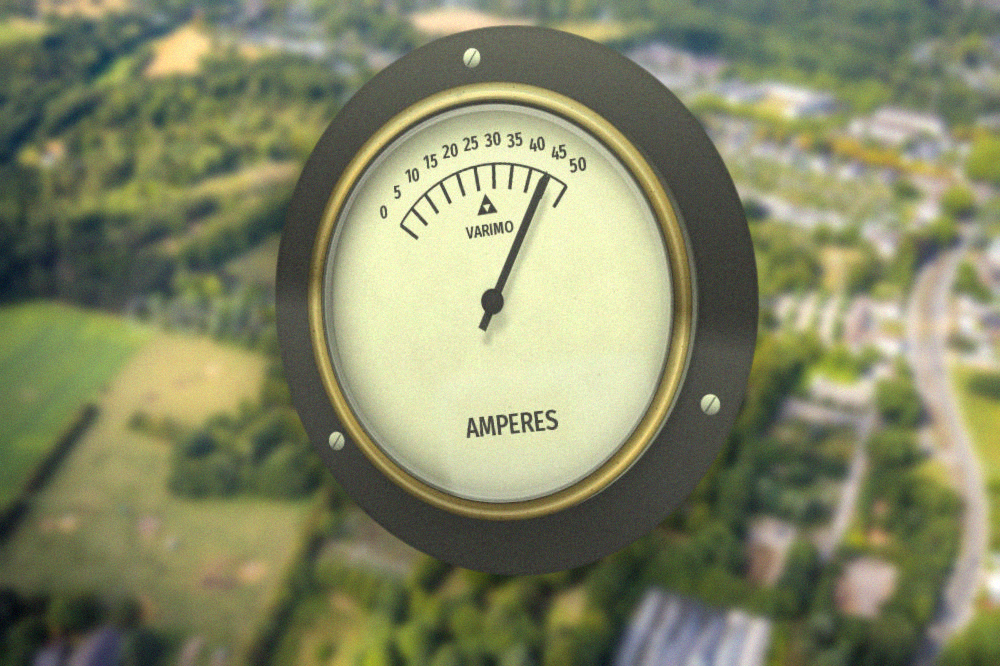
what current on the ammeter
45 A
